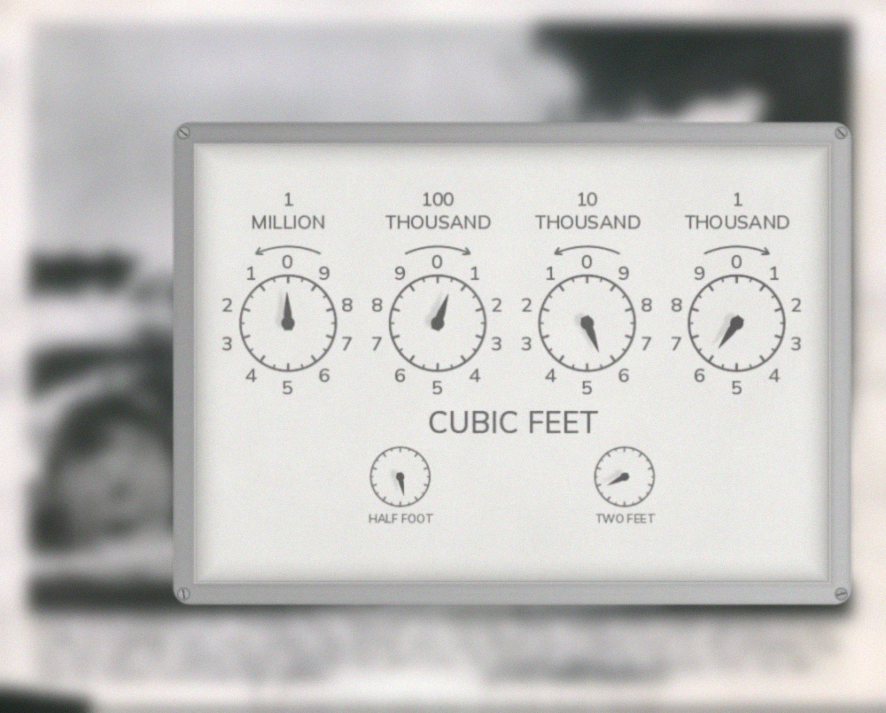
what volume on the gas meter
5600 ft³
